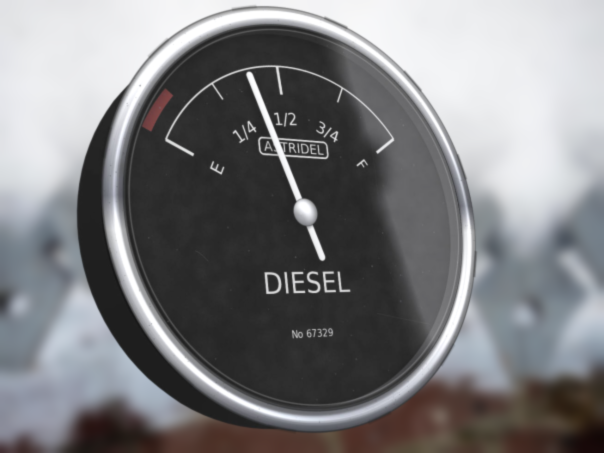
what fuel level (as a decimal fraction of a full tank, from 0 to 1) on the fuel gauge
0.375
